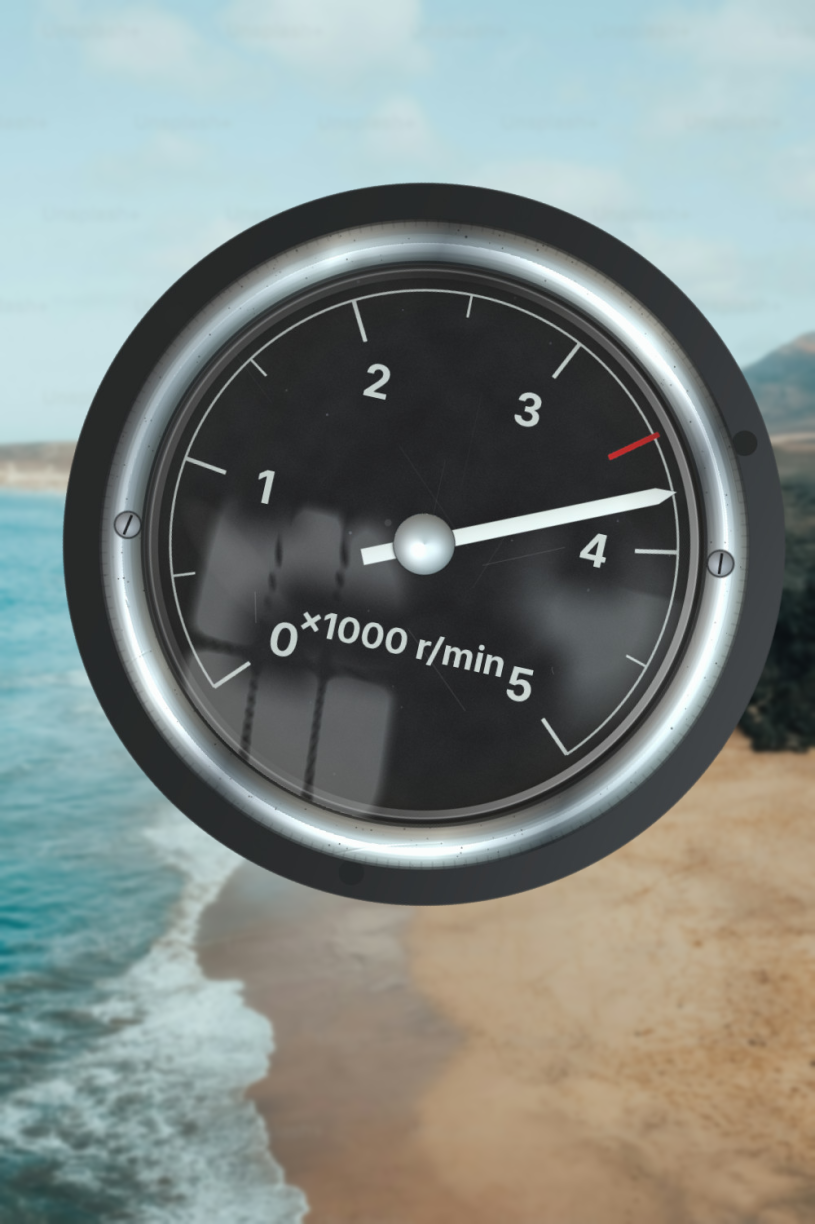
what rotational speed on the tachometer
3750 rpm
